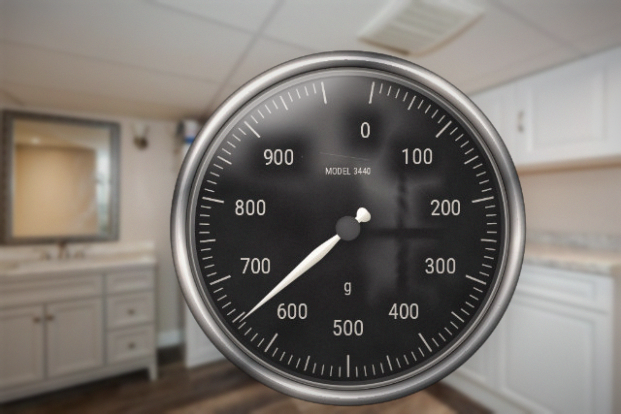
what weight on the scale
645 g
